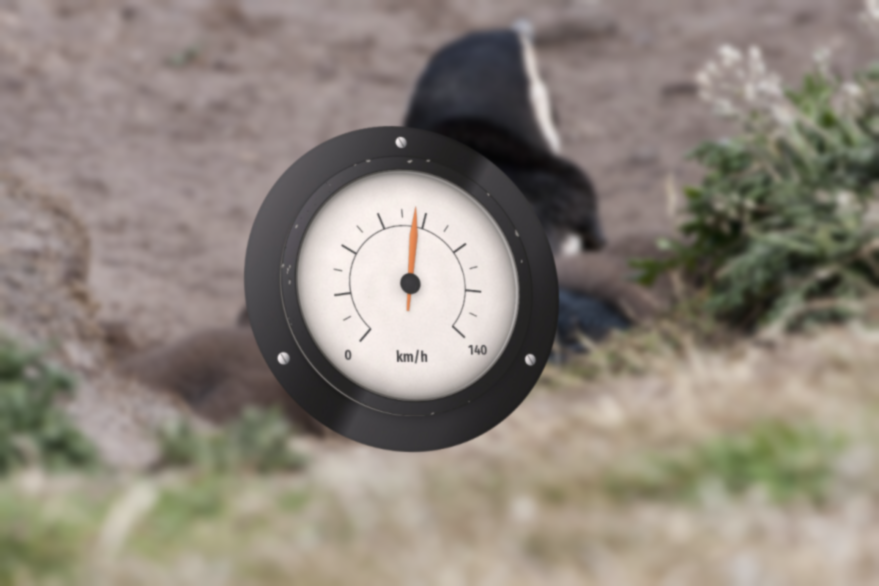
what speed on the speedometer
75 km/h
